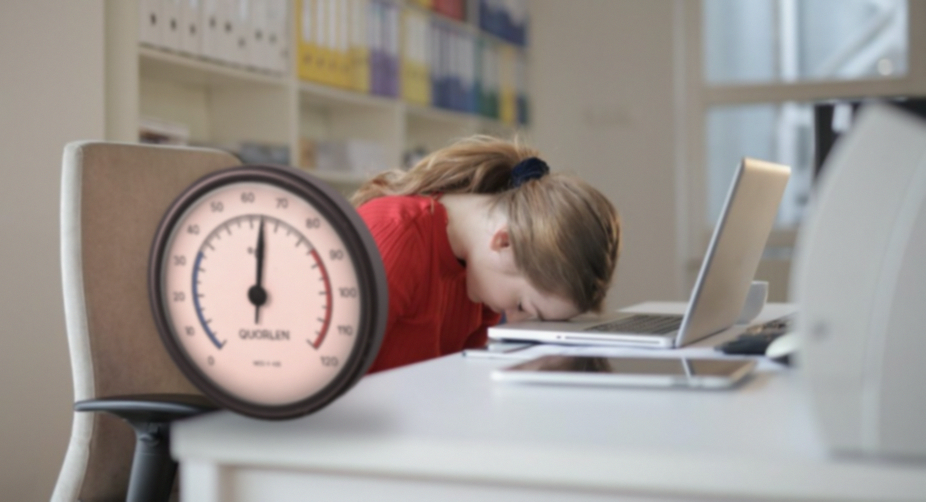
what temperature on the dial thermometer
65 °C
